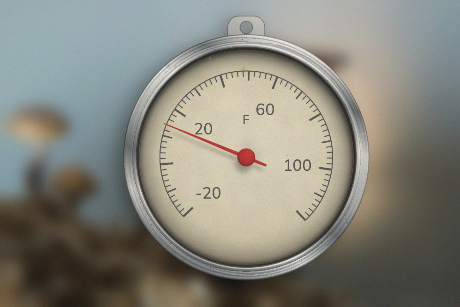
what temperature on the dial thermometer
14 °F
